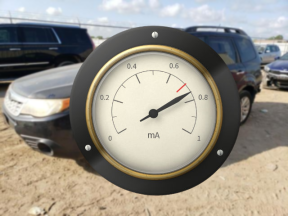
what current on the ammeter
0.75 mA
